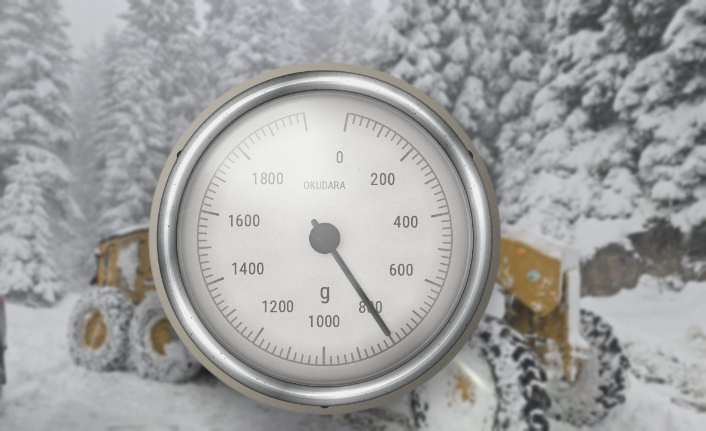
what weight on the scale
800 g
